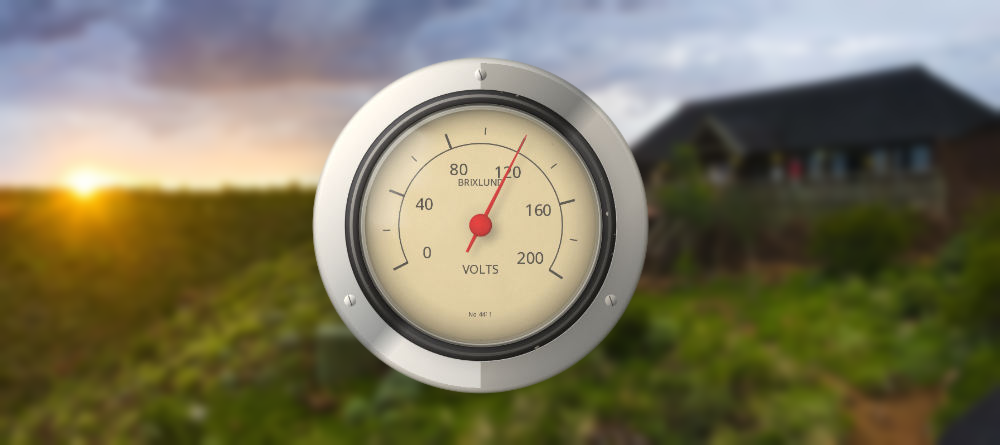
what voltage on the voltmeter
120 V
